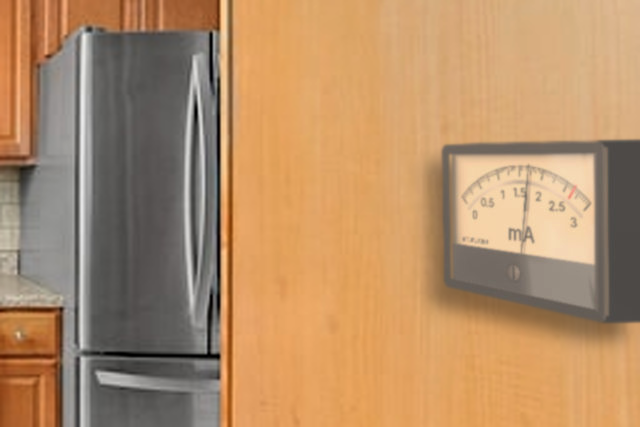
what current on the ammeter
1.75 mA
